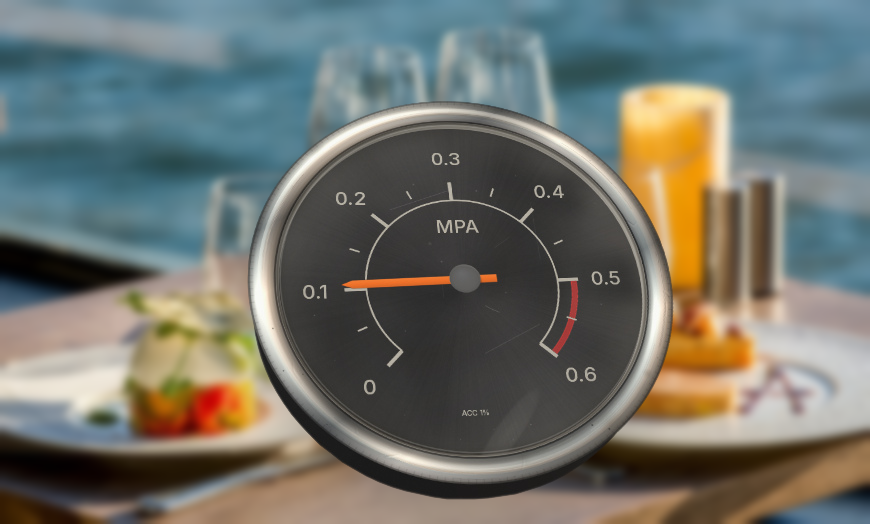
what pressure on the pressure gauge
0.1 MPa
